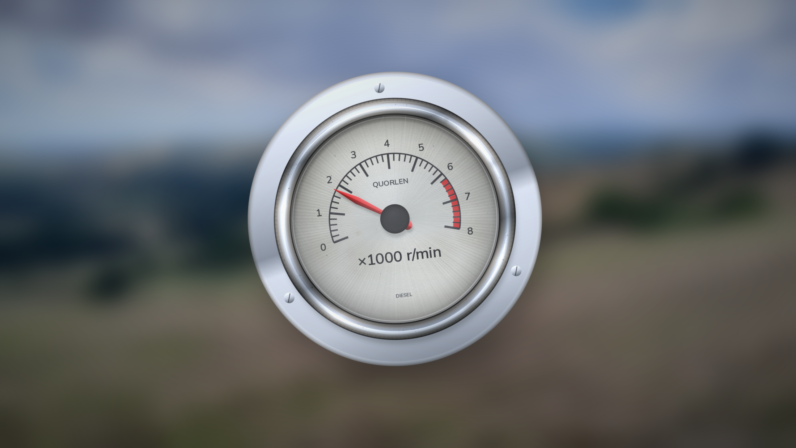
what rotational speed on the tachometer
1800 rpm
